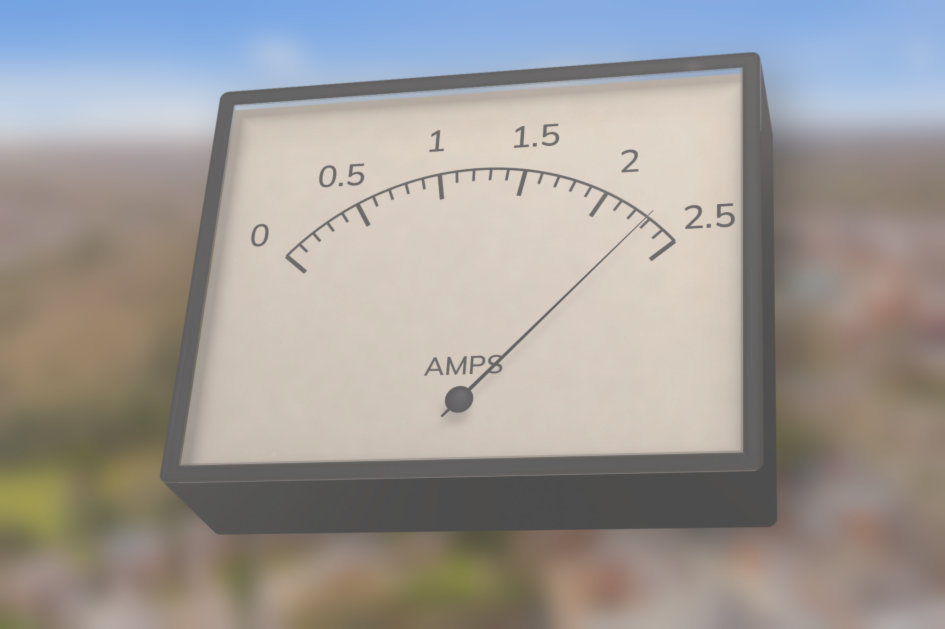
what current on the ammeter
2.3 A
